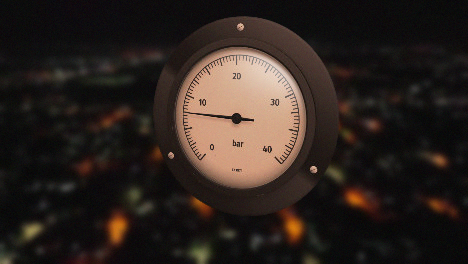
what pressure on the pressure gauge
7.5 bar
